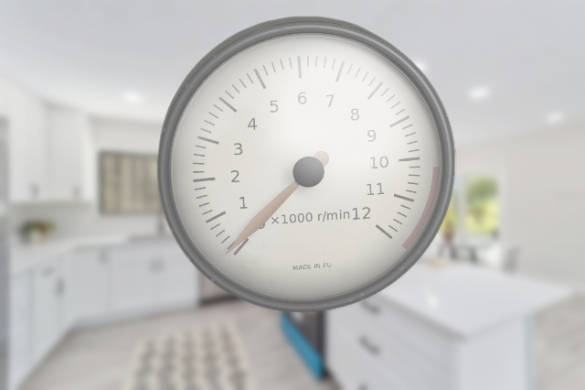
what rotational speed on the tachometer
200 rpm
